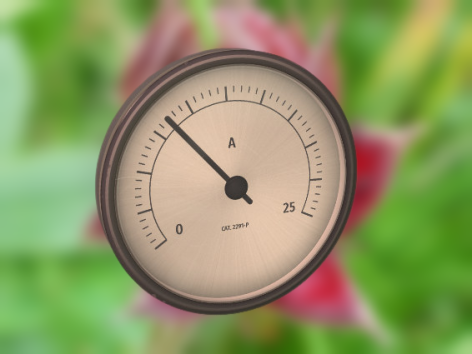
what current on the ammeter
8.5 A
